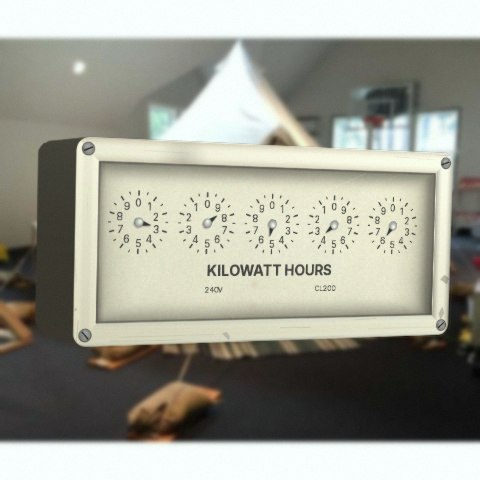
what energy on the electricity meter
28536 kWh
